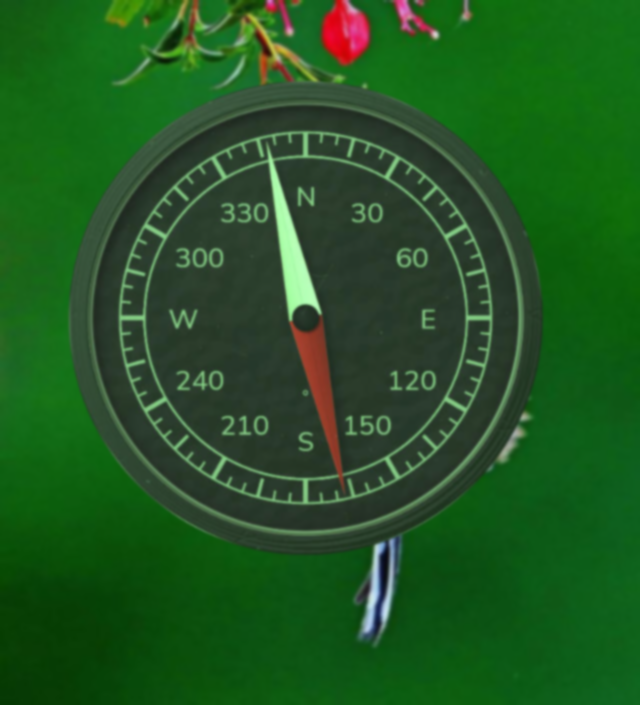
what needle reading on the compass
167.5 °
